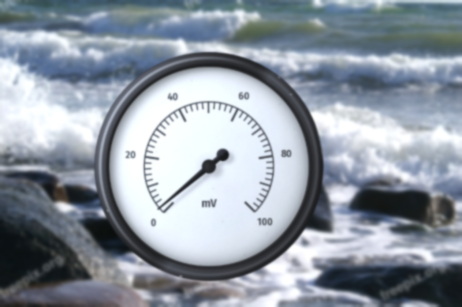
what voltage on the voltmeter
2 mV
